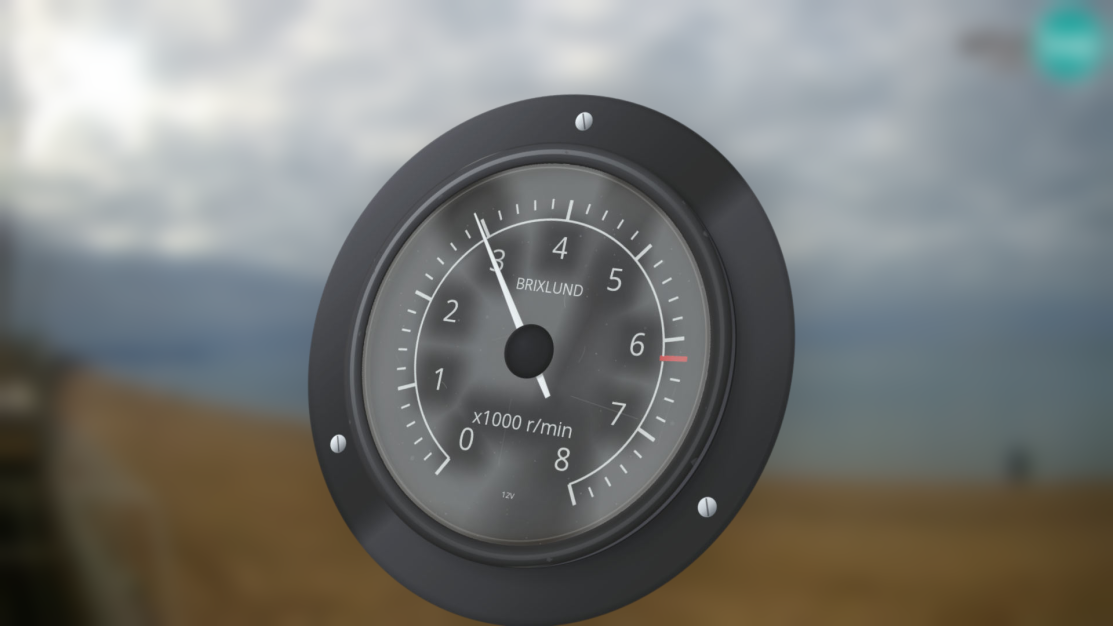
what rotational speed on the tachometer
3000 rpm
